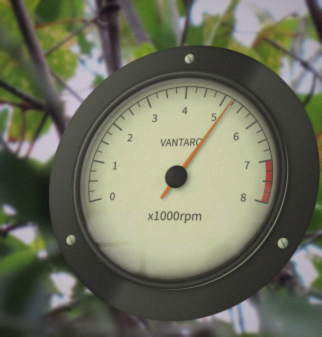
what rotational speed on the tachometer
5250 rpm
